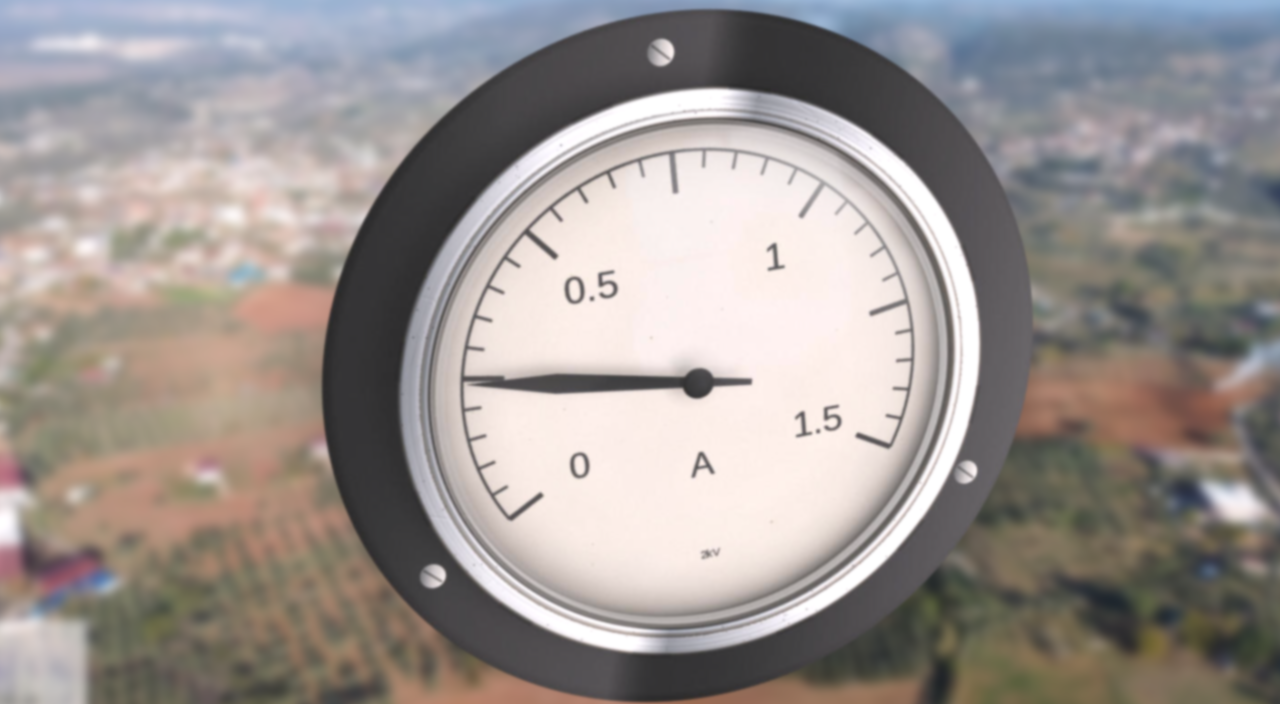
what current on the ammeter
0.25 A
